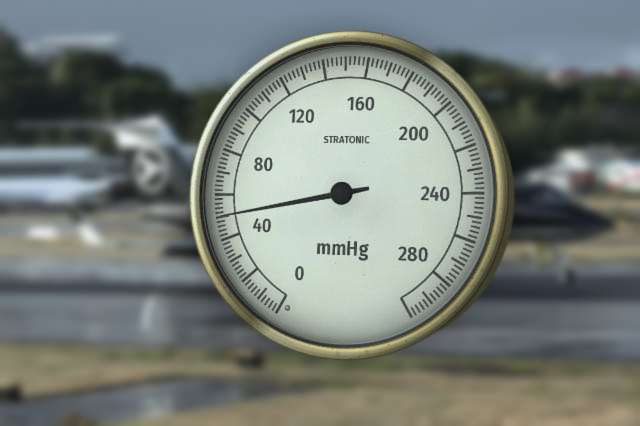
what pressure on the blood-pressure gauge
50 mmHg
